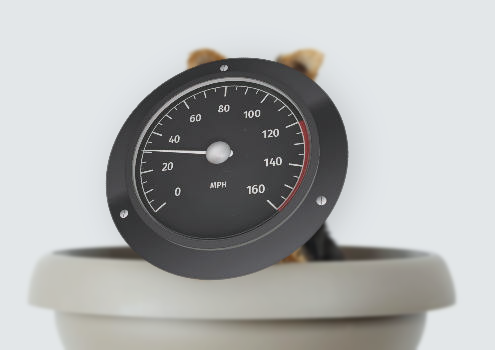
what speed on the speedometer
30 mph
